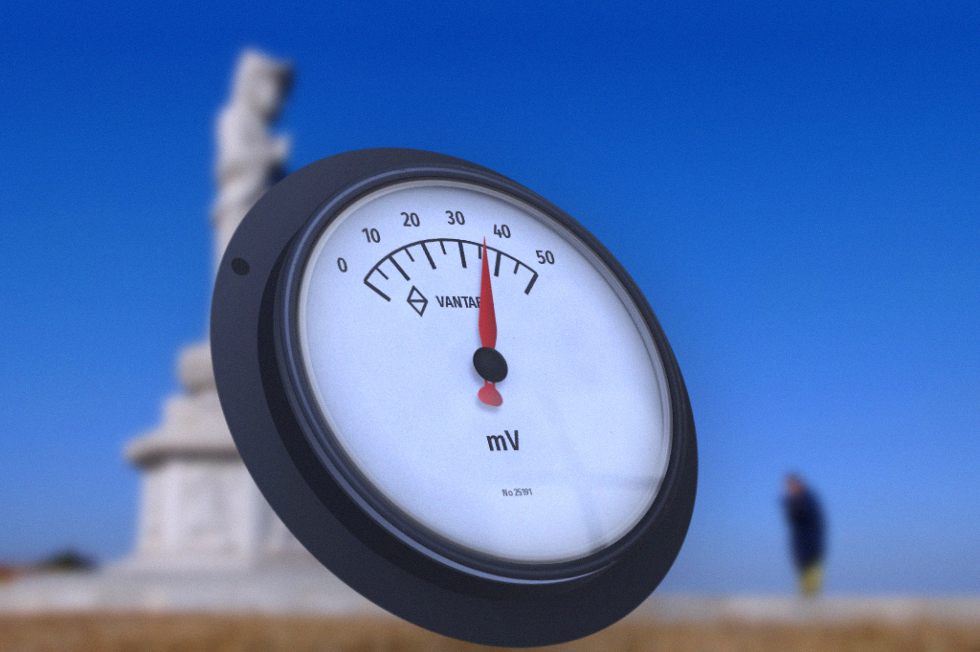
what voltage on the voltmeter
35 mV
